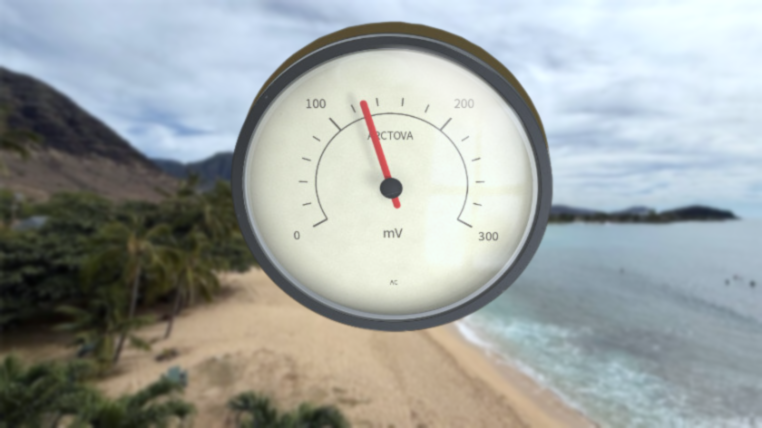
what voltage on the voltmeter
130 mV
